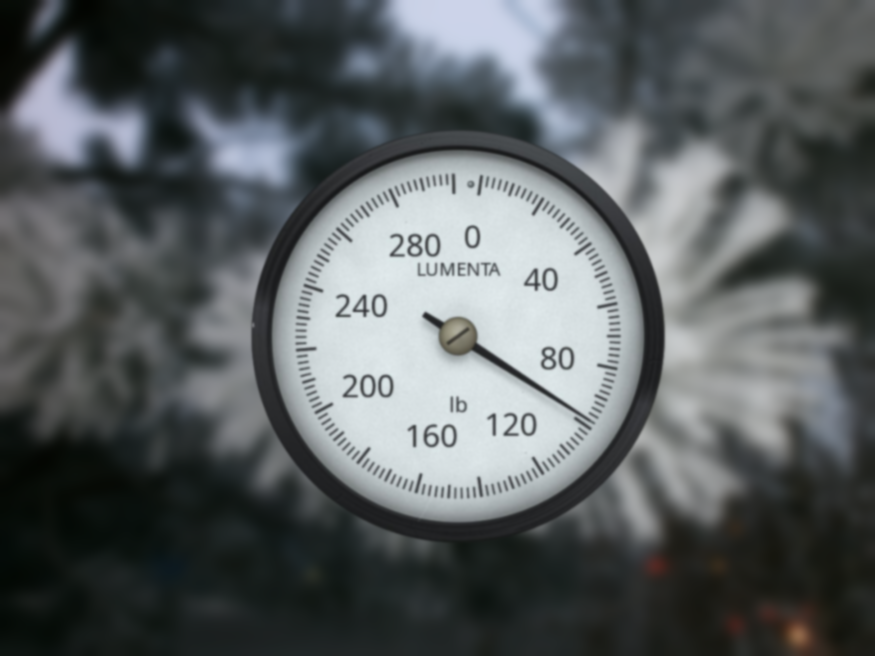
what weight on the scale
98 lb
